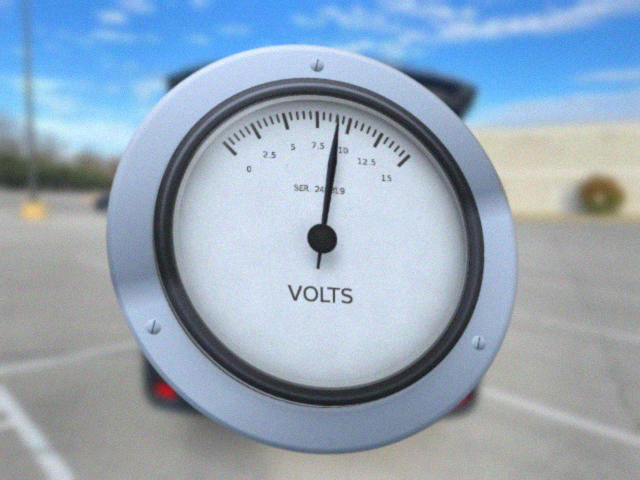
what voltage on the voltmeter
9 V
